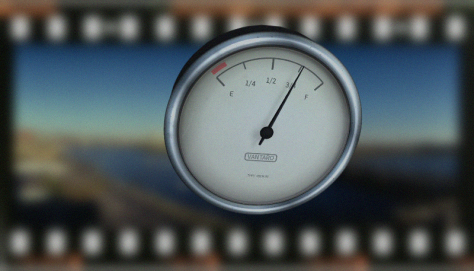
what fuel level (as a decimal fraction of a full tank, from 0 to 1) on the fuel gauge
0.75
